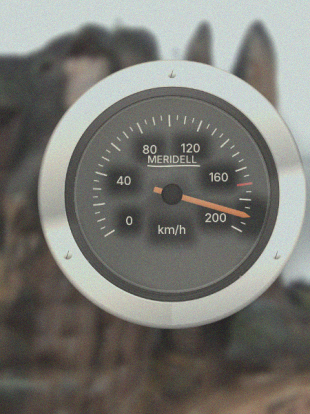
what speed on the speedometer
190 km/h
